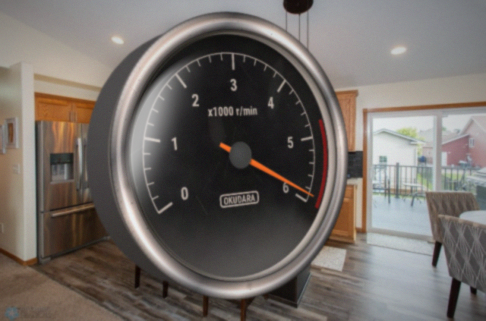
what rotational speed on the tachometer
5900 rpm
